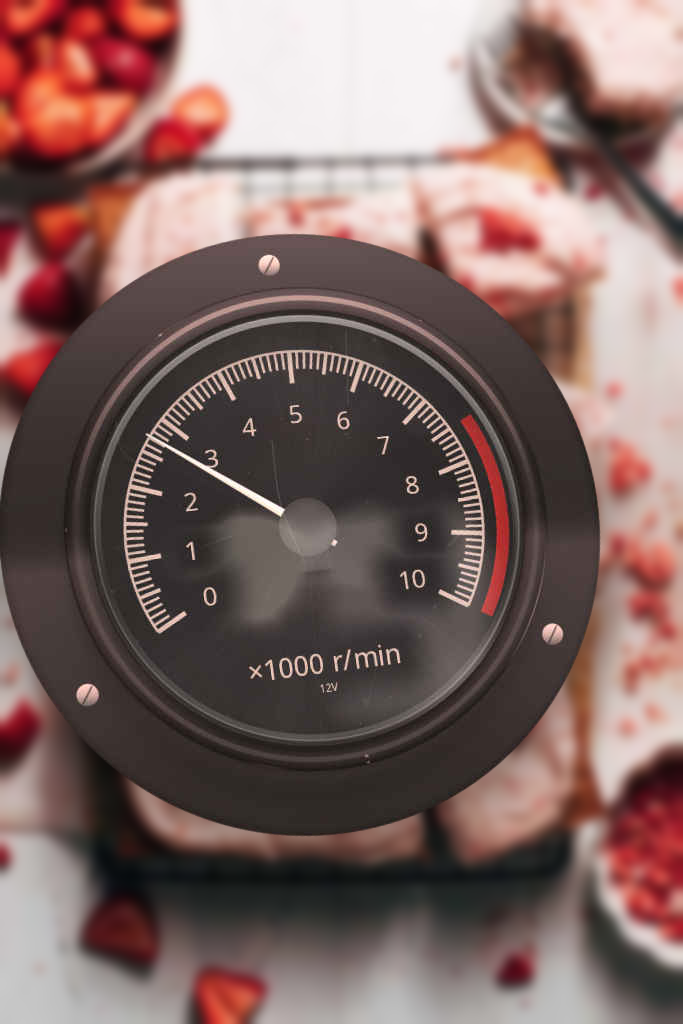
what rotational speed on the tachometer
2700 rpm
